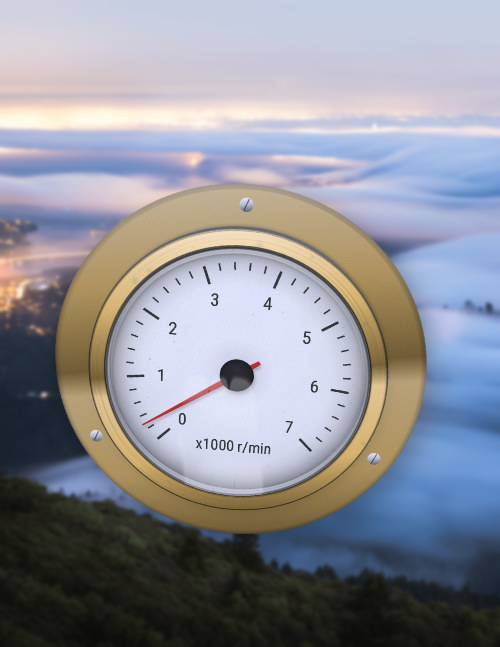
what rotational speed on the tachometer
300 rpm
